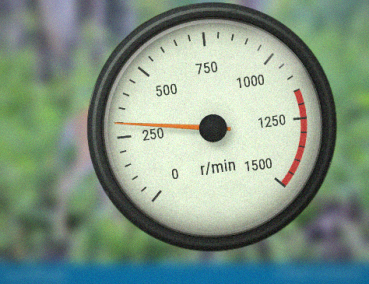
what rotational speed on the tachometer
300 rpm
